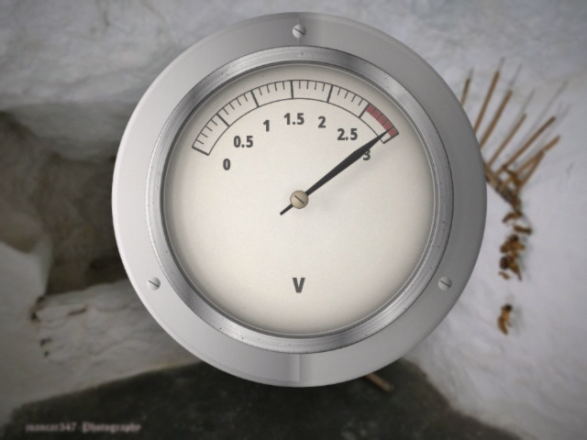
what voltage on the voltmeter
2.9 V
